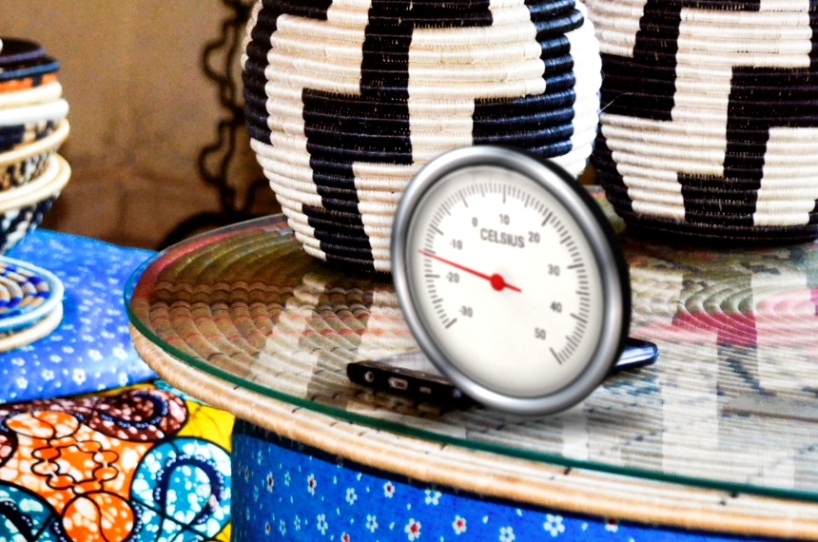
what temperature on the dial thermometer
-15 °C
